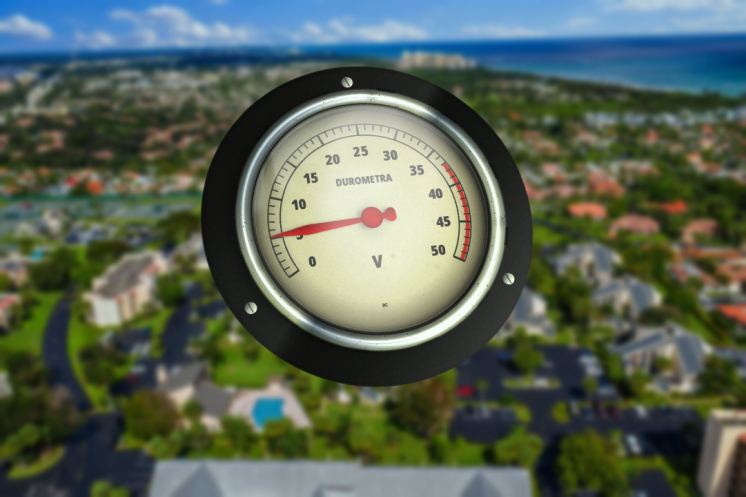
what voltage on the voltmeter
5 V
